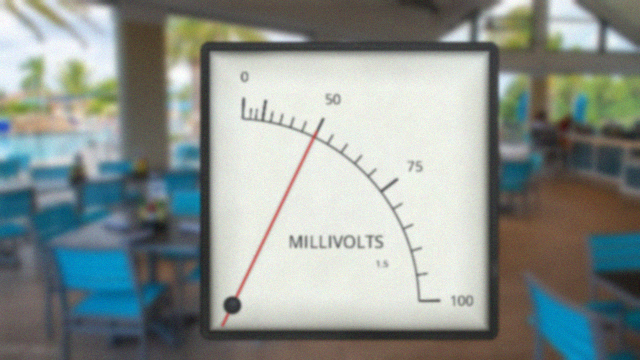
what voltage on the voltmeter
50 mV
